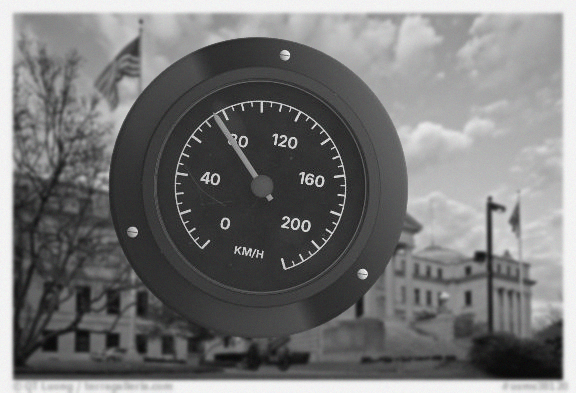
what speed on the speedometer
75 km/h
